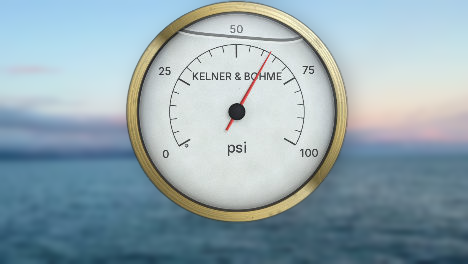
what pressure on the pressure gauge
62.5 psi
